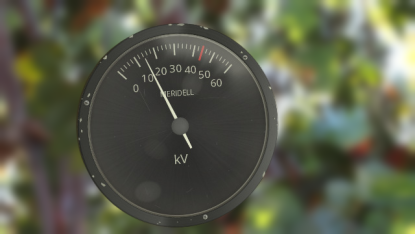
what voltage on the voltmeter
14 kV
